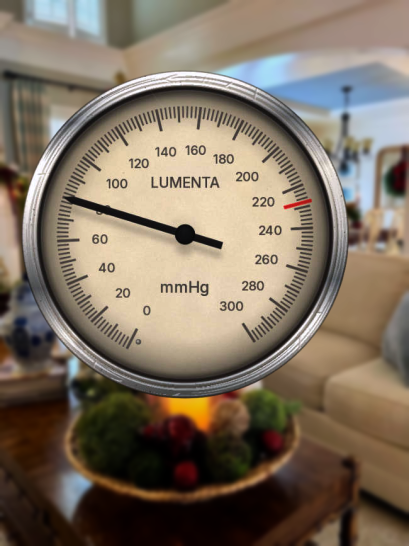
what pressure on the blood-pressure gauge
80 mmHg
